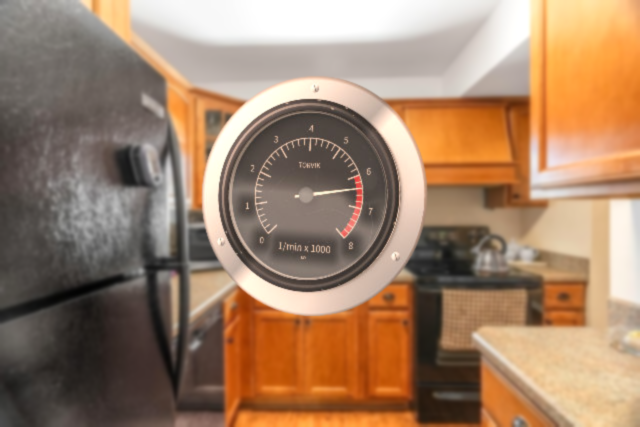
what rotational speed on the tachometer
6400 rpm
